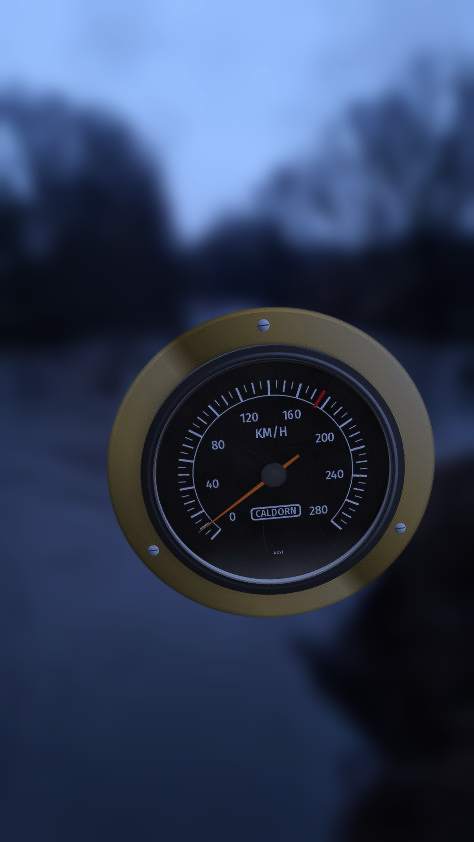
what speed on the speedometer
10 km/h
